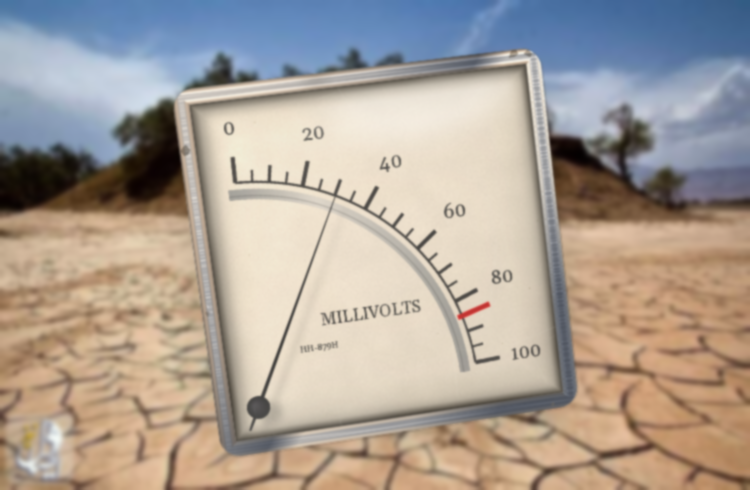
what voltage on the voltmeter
30 mV
